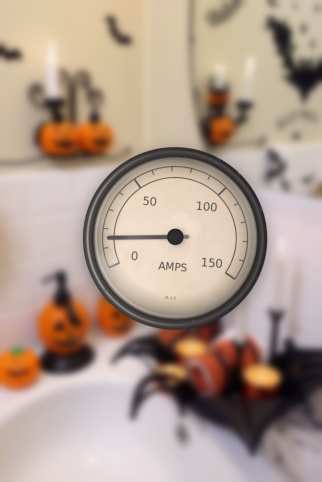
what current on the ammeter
15 A
